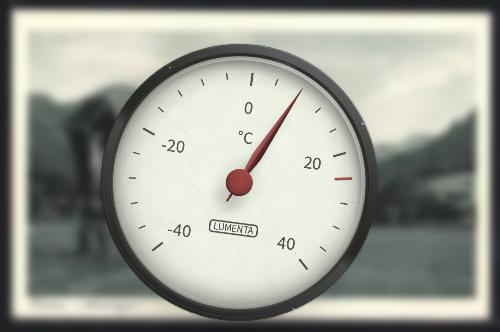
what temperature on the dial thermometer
8 °C
